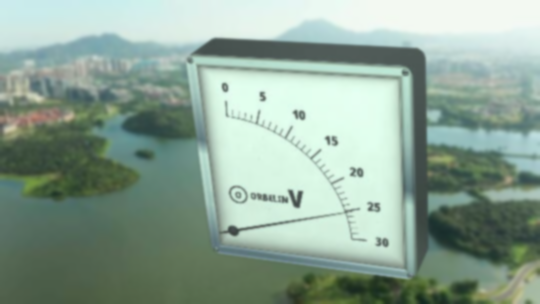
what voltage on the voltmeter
25 V
